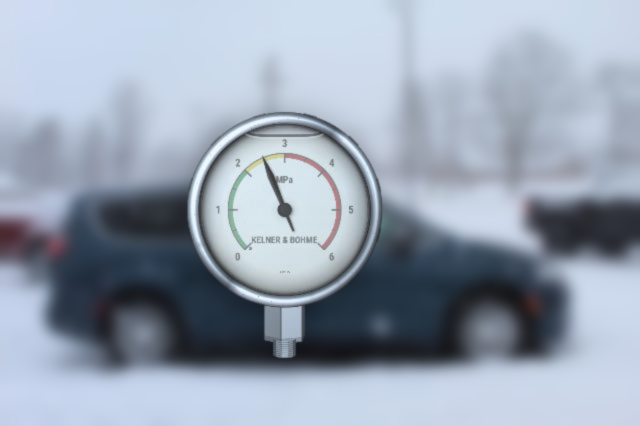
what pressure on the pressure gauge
2.5 MPa
